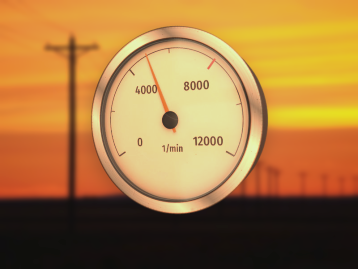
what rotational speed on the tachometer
5000 rpm
